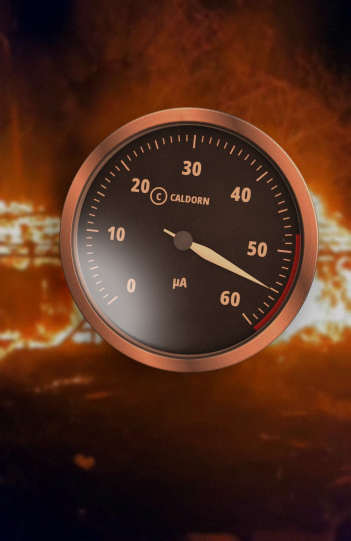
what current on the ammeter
55 µA
